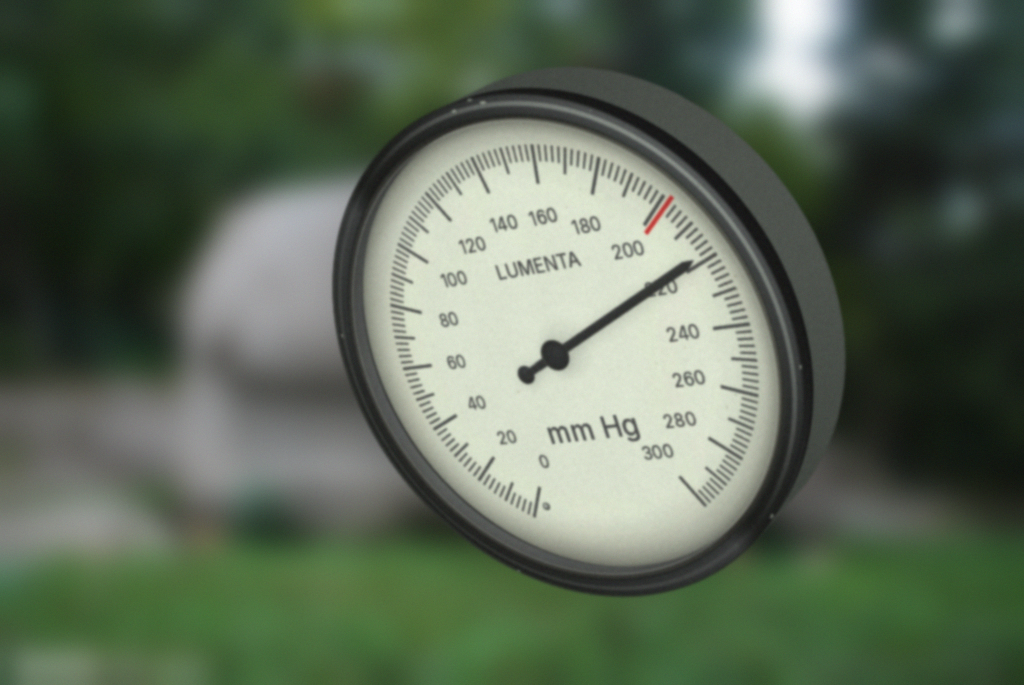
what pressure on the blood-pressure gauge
218 mmHg
